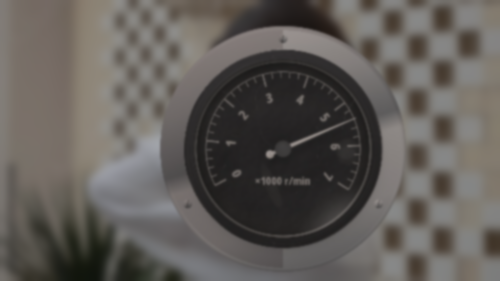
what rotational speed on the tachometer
5400 rpm
